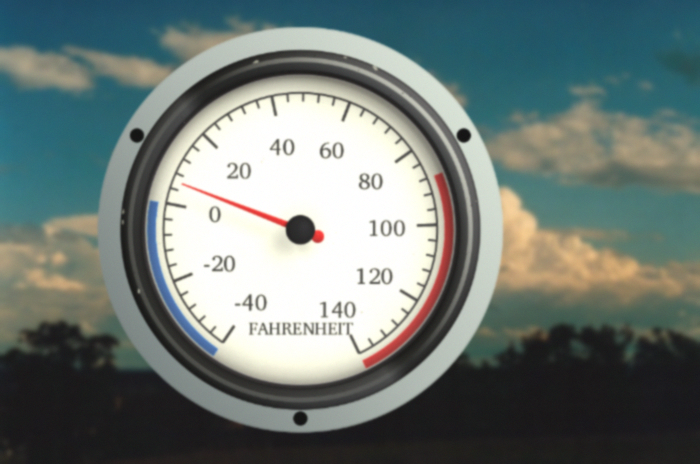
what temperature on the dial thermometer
6 °F
